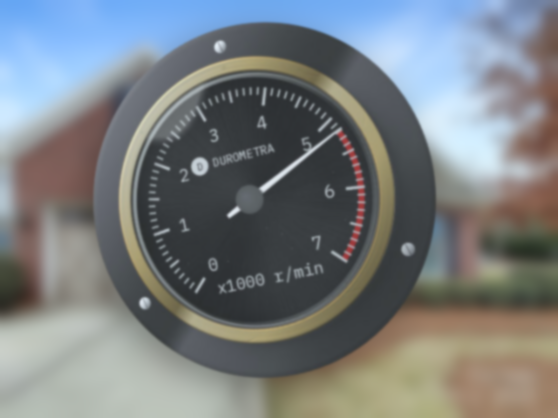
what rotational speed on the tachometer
5200 rpm
